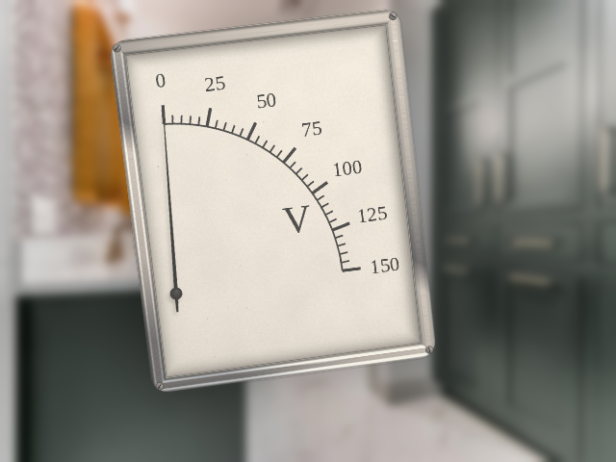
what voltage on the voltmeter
0 V
